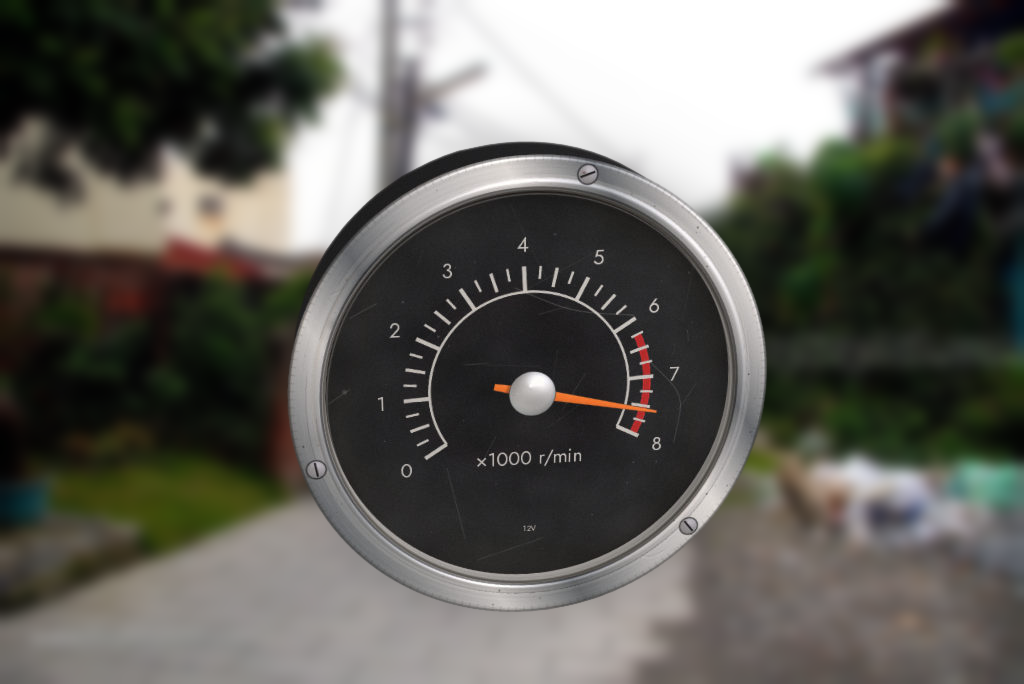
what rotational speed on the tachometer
7500 rpm
